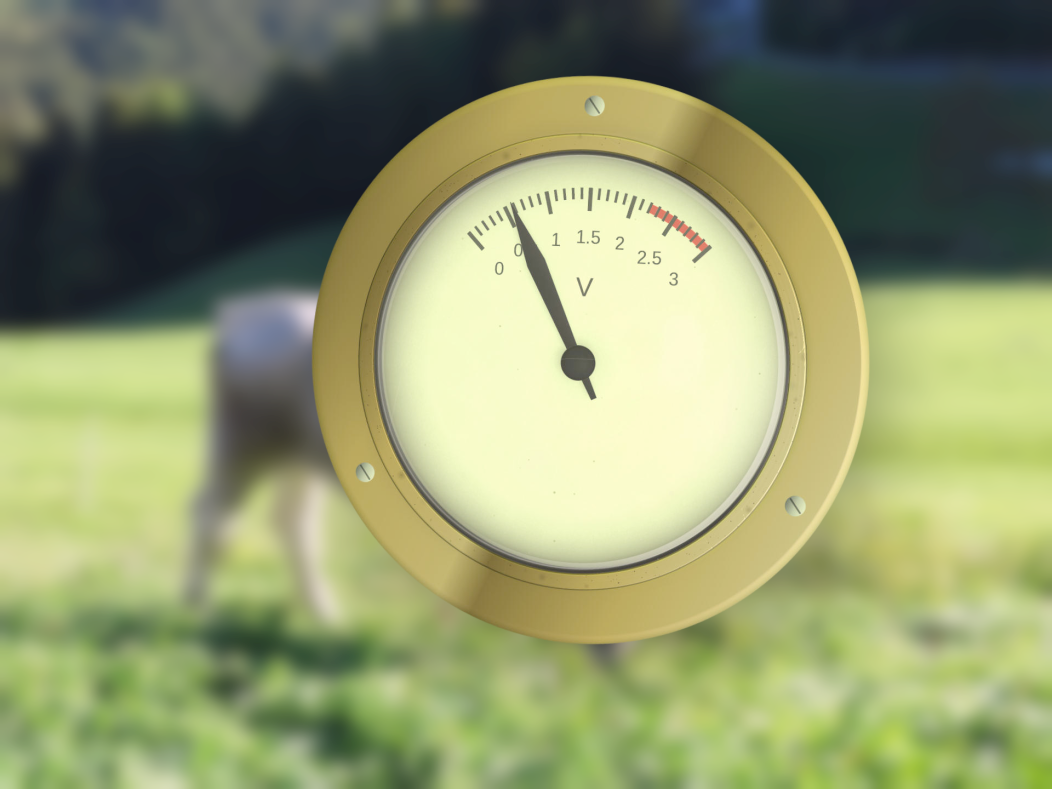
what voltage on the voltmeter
0.6 V
